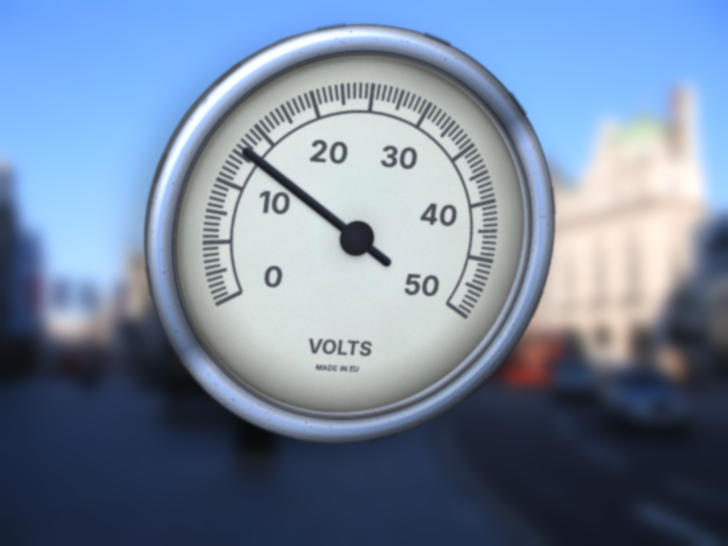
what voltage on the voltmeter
13 V
